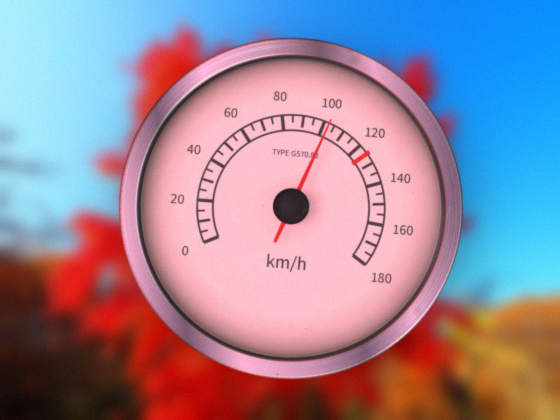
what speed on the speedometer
102.5 km/h
